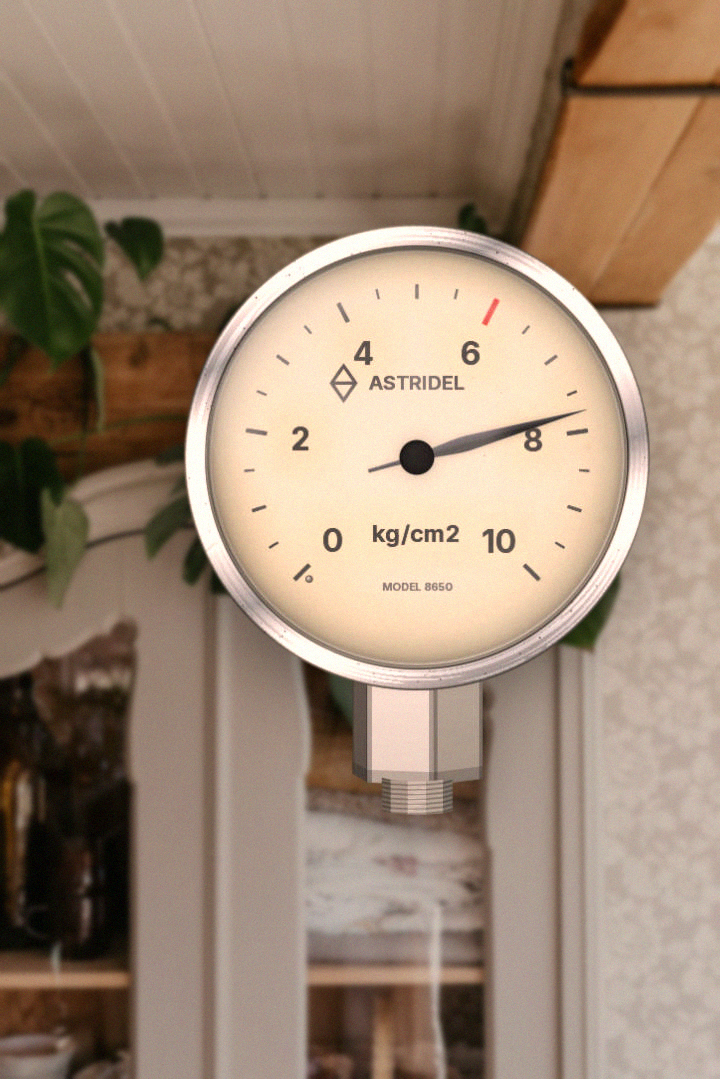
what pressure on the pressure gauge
7.75 kg/cm²
